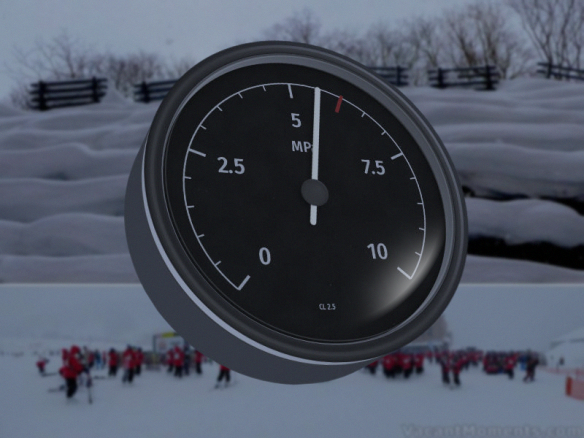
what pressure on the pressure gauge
5.5 MPa
